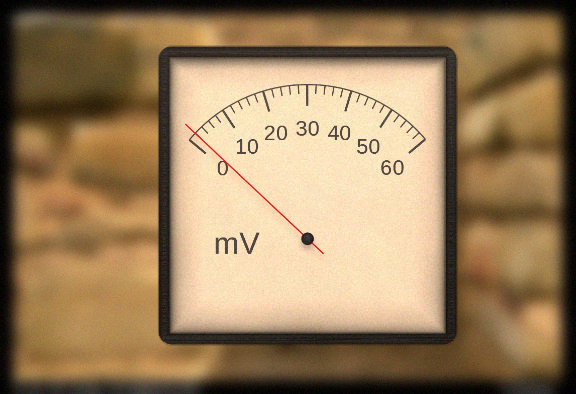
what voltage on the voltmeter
2 mV
